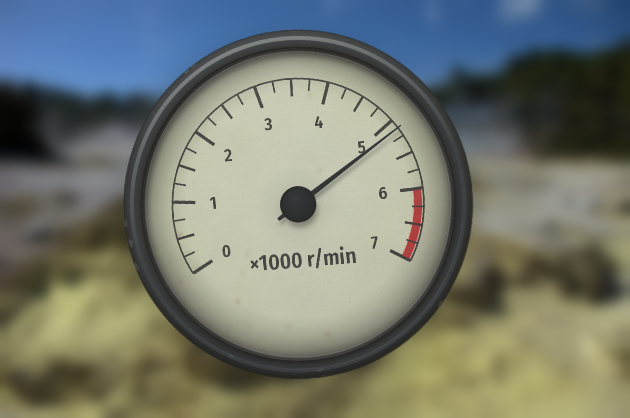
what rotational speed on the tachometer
5125 rpm
